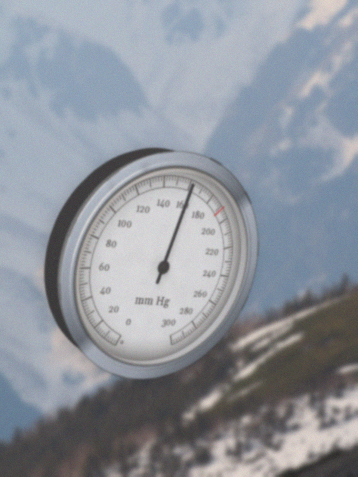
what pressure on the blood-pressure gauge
160 mmHg
